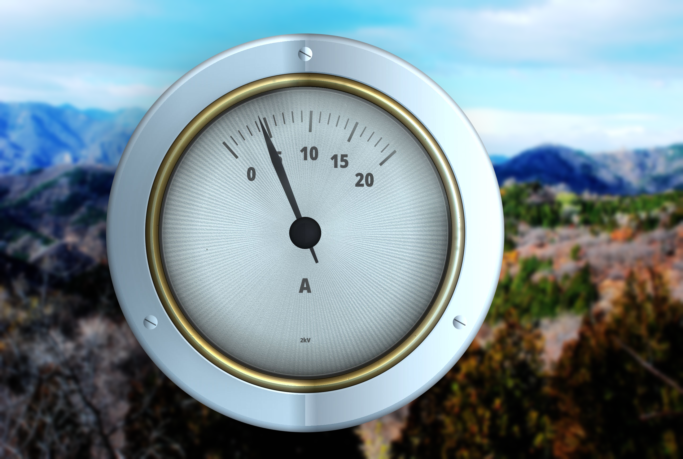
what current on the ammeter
4.5 A
